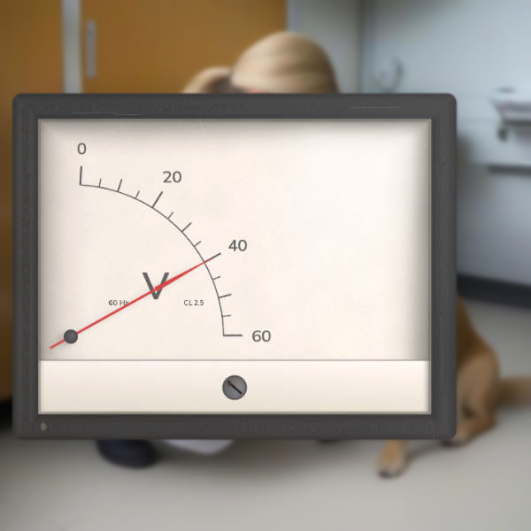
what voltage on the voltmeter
40 V
